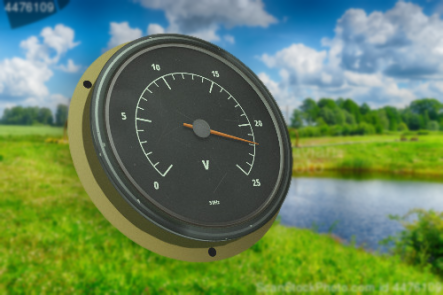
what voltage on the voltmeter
22 V
